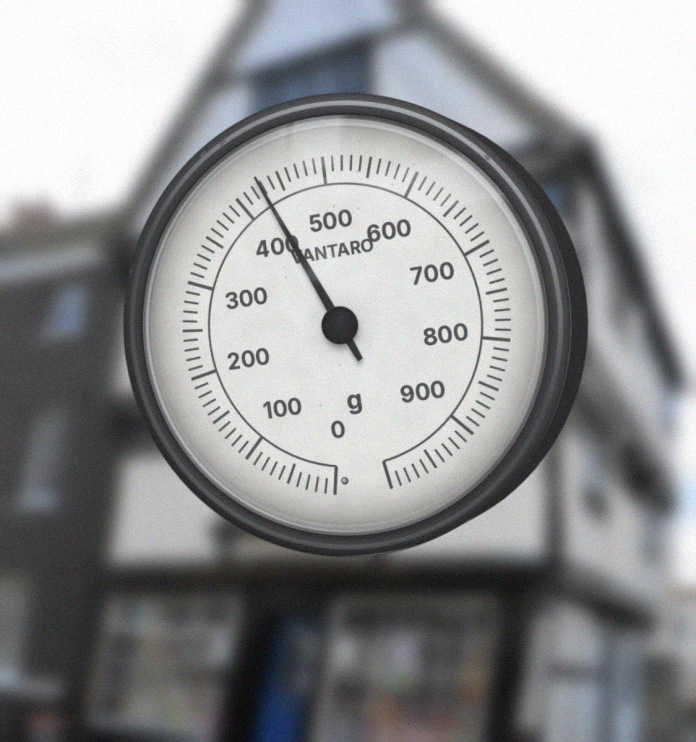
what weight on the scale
430 g
